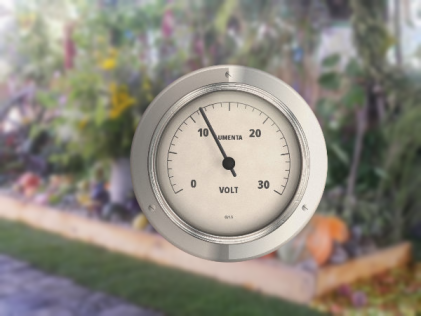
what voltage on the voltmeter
11.5 V
